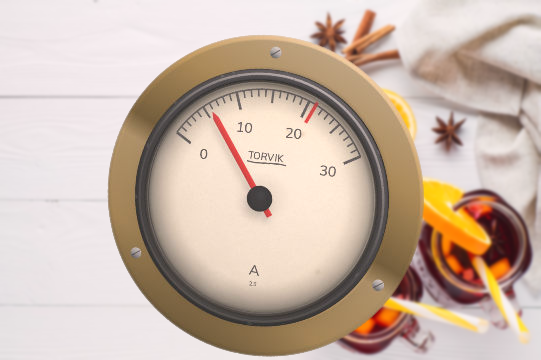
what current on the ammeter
6 A
